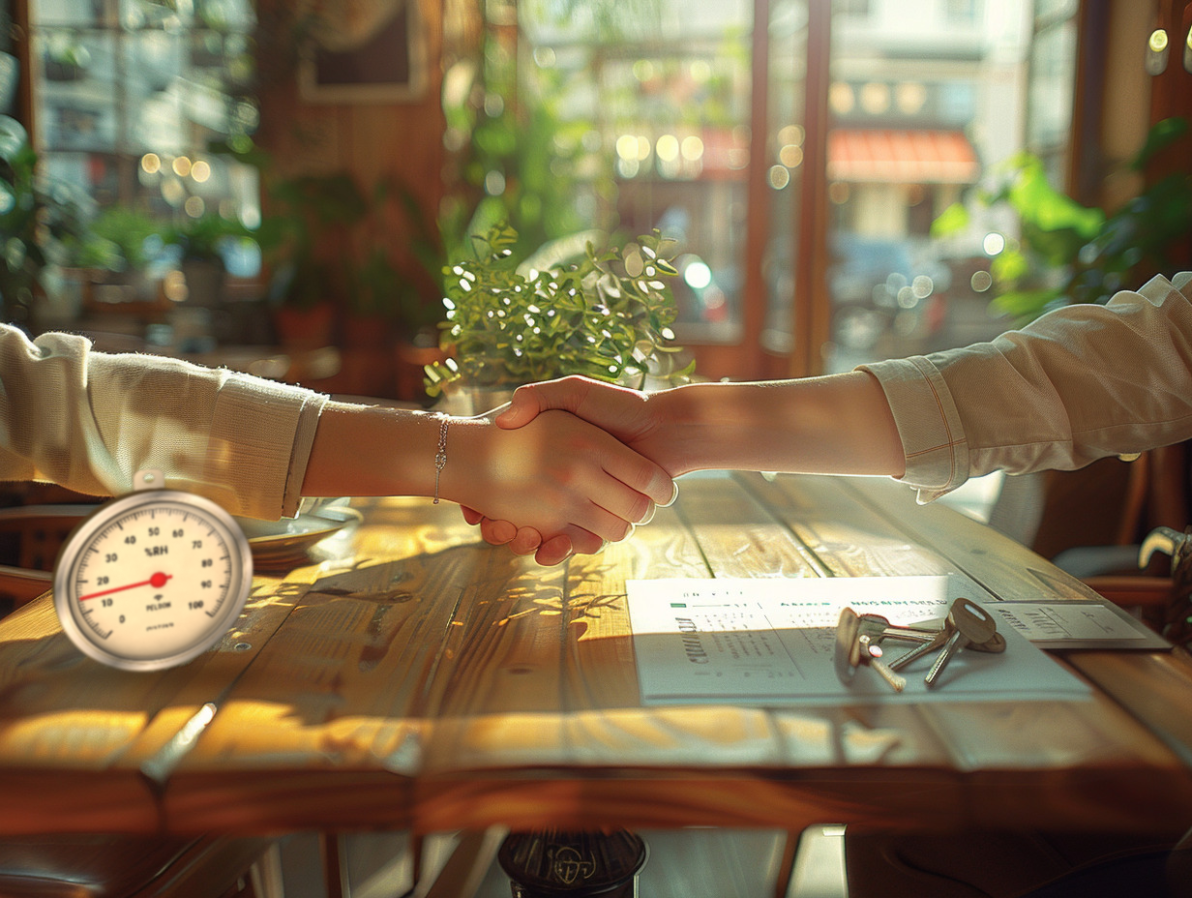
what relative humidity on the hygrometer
15 %
